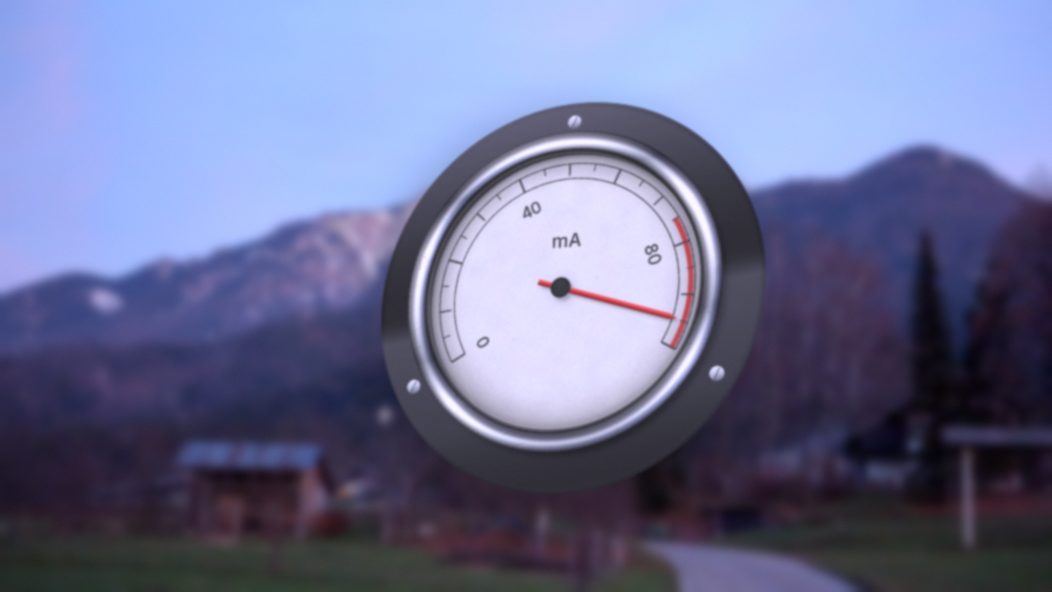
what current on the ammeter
95 mA
